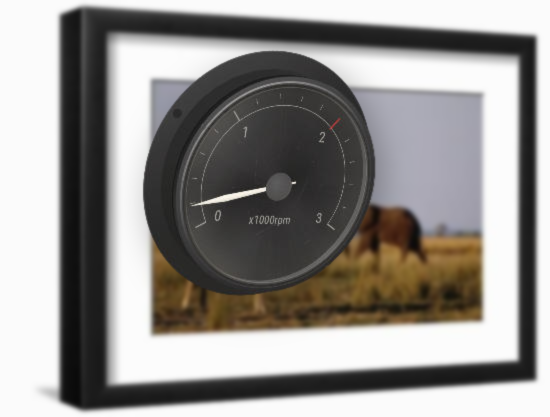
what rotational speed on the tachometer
200 rpm
